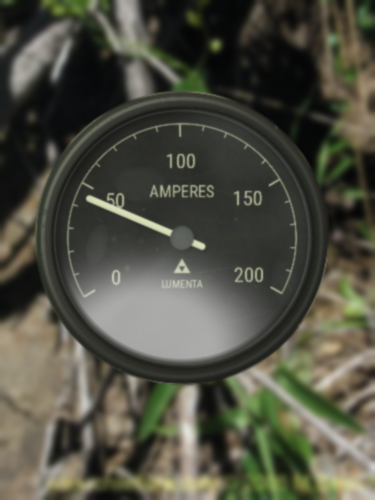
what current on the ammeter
45 A
